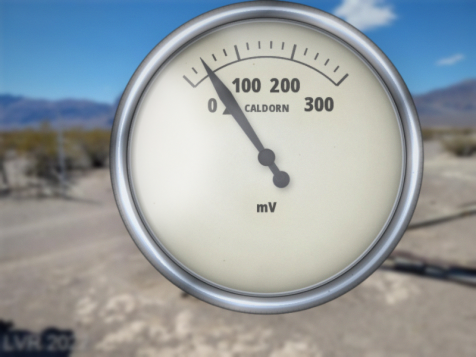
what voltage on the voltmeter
40 mV
